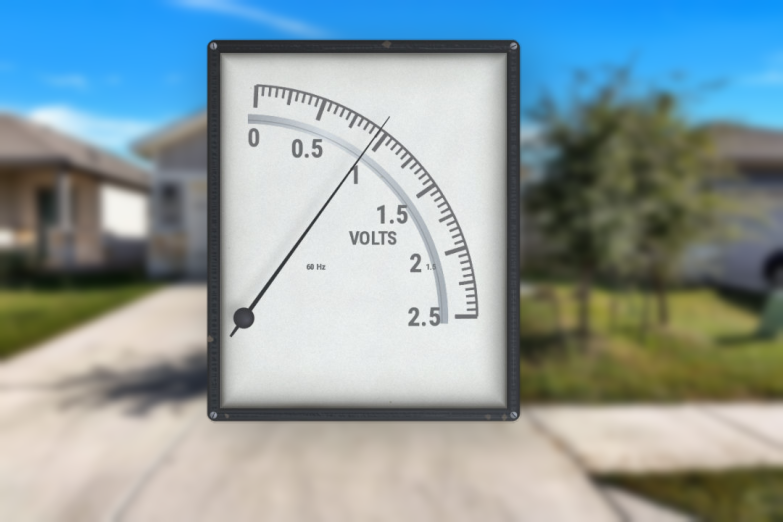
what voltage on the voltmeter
0.95 V
